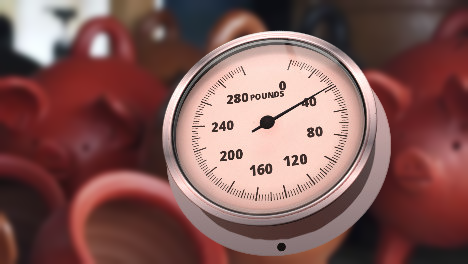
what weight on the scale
40 lb
